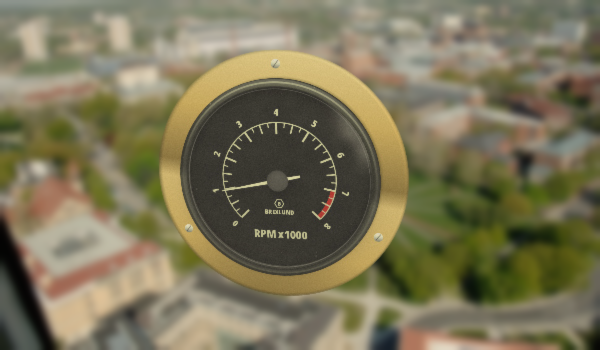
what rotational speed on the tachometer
1000 rpm
